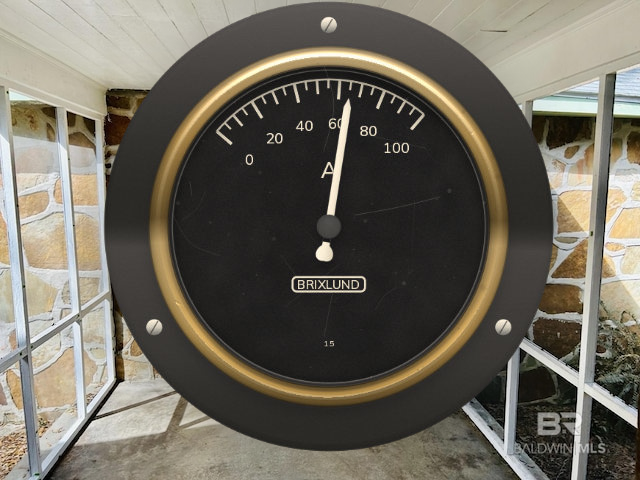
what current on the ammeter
65 A
